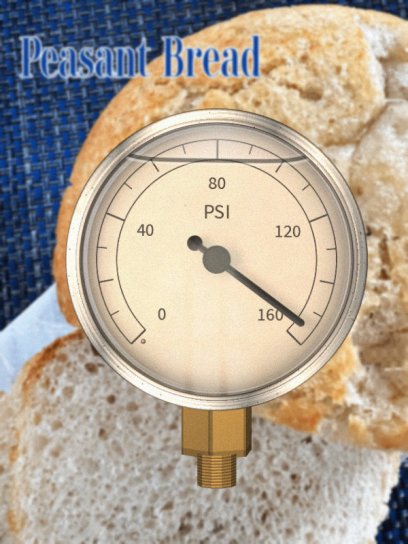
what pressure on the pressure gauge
155 psi
